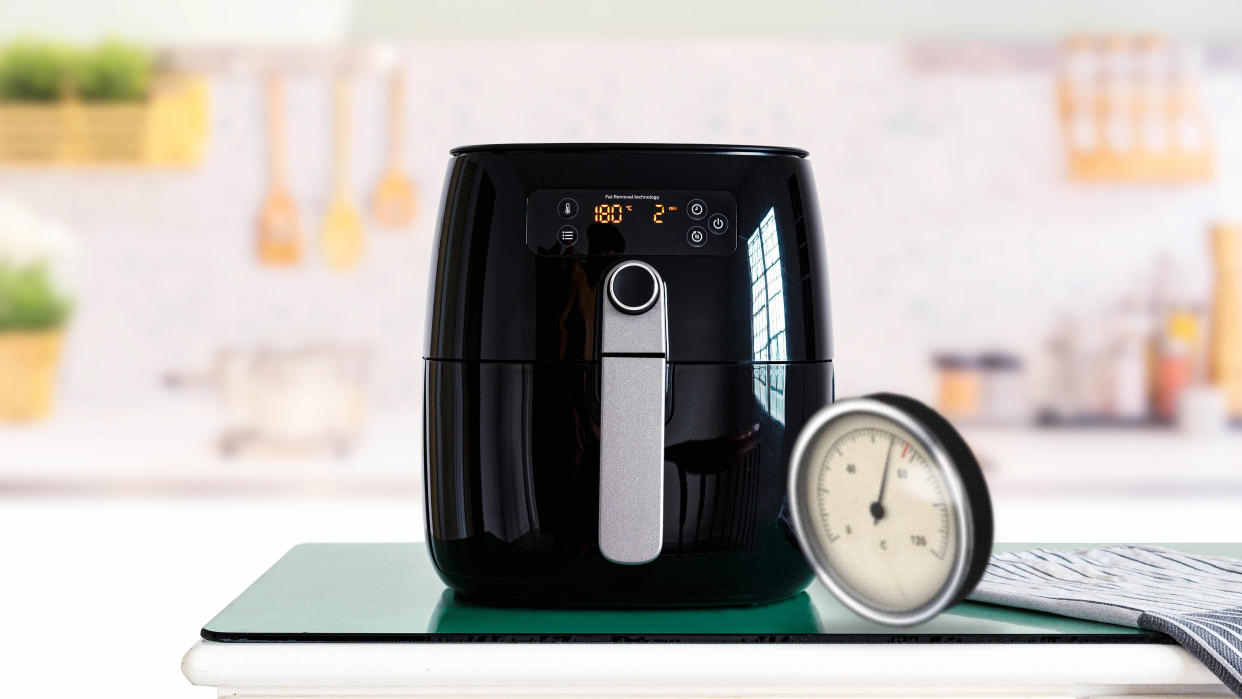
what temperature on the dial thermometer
70 °C
